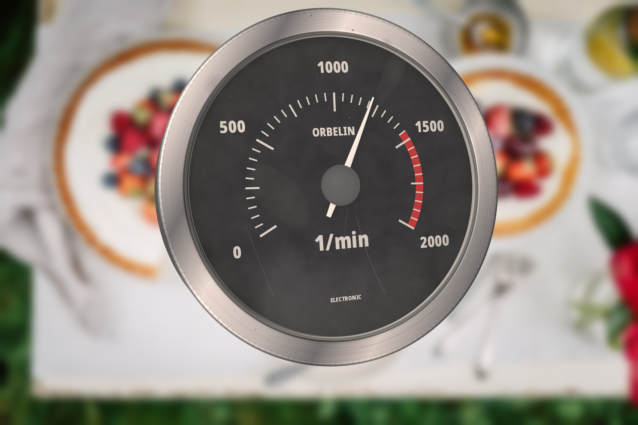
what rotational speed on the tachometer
1200 rpm
